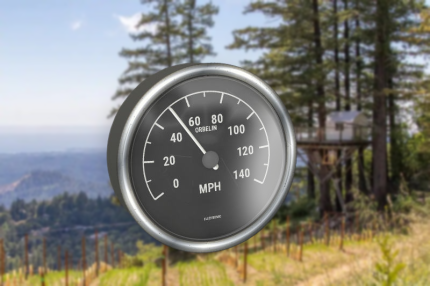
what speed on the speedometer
50 mph
